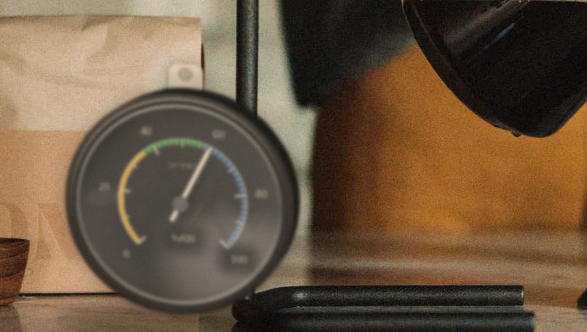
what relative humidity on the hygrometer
60 %
